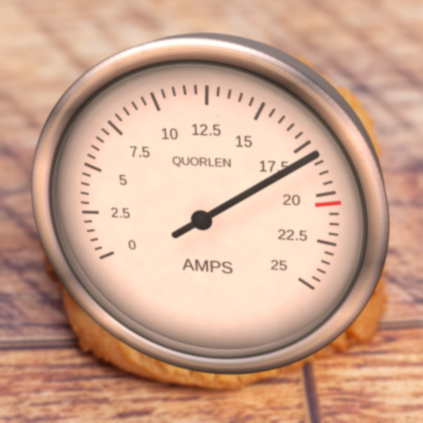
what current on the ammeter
18 A
